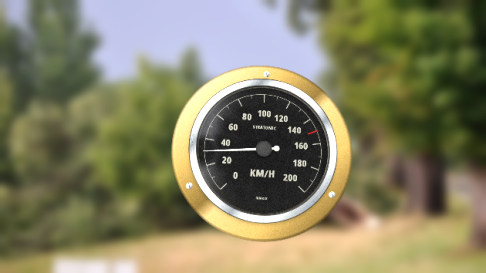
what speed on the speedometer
30 km/h
